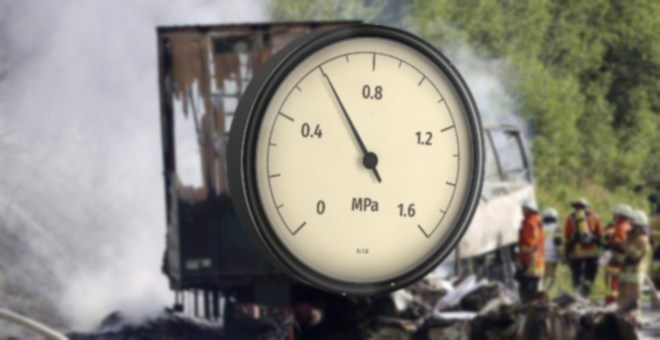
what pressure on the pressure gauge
0.6 MPa
